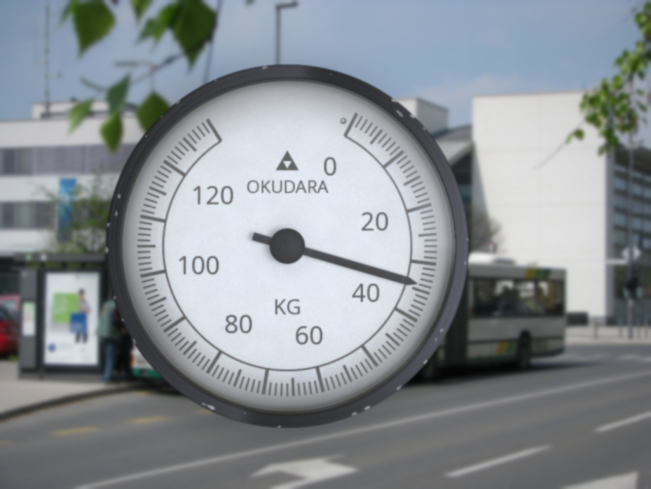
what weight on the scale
34 kg
